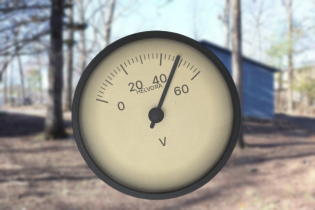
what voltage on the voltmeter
48 V
